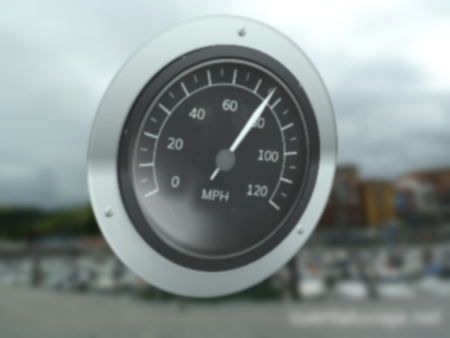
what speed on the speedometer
75 mph
